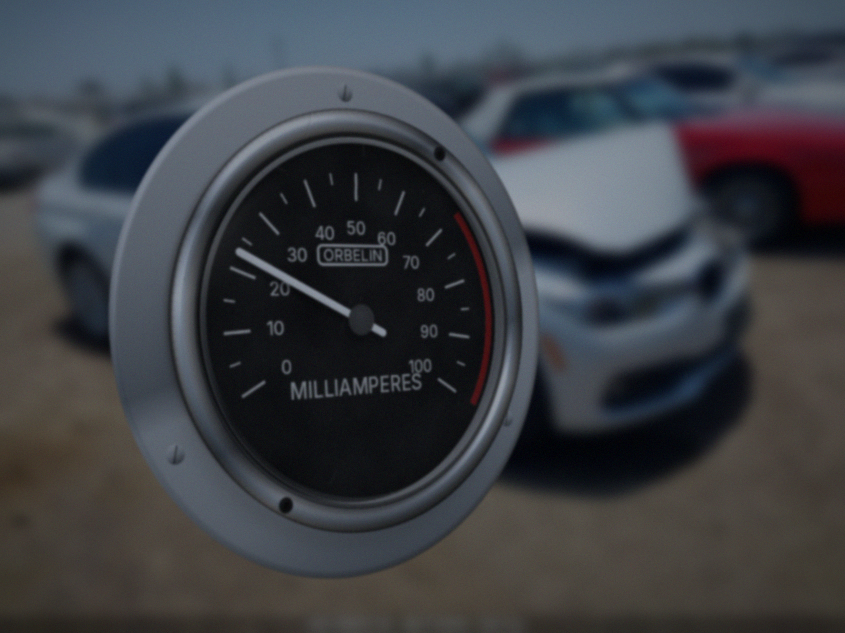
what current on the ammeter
22.5 mA
